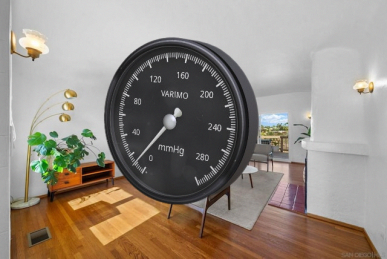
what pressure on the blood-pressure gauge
10 mmHg
